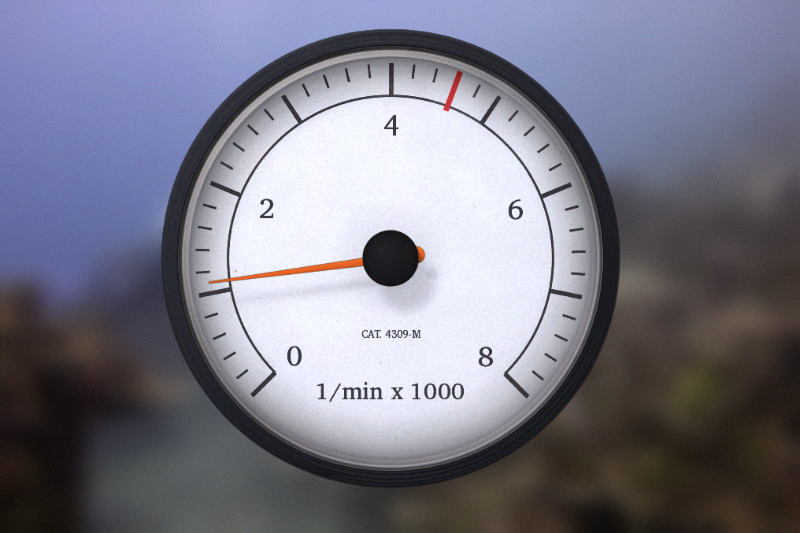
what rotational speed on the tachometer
1100 rpm
